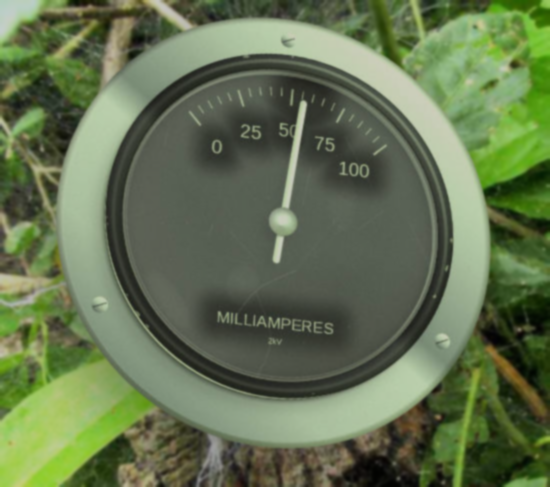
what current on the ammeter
55 mA
